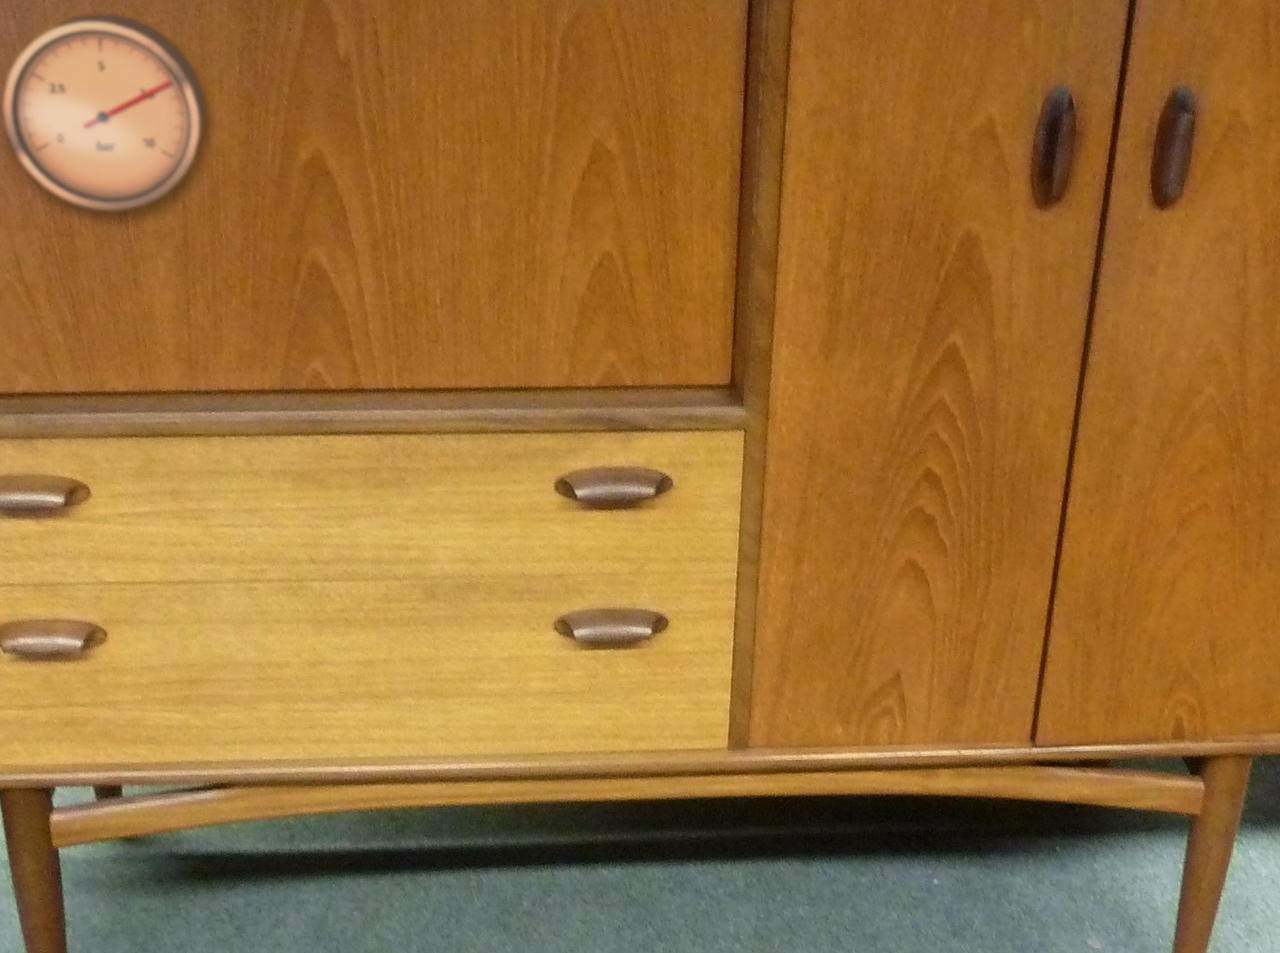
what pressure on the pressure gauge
7.5 bar
